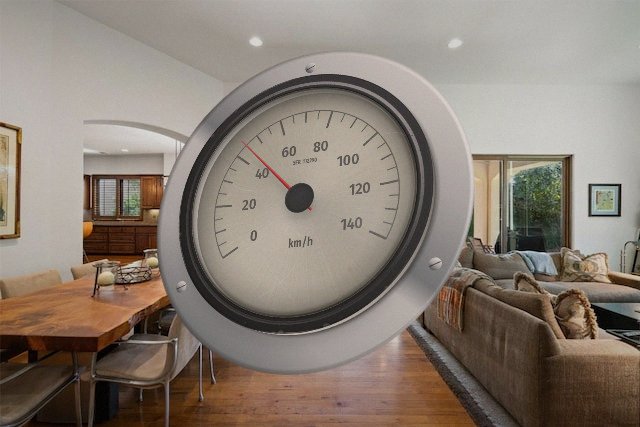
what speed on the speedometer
45 km/h
